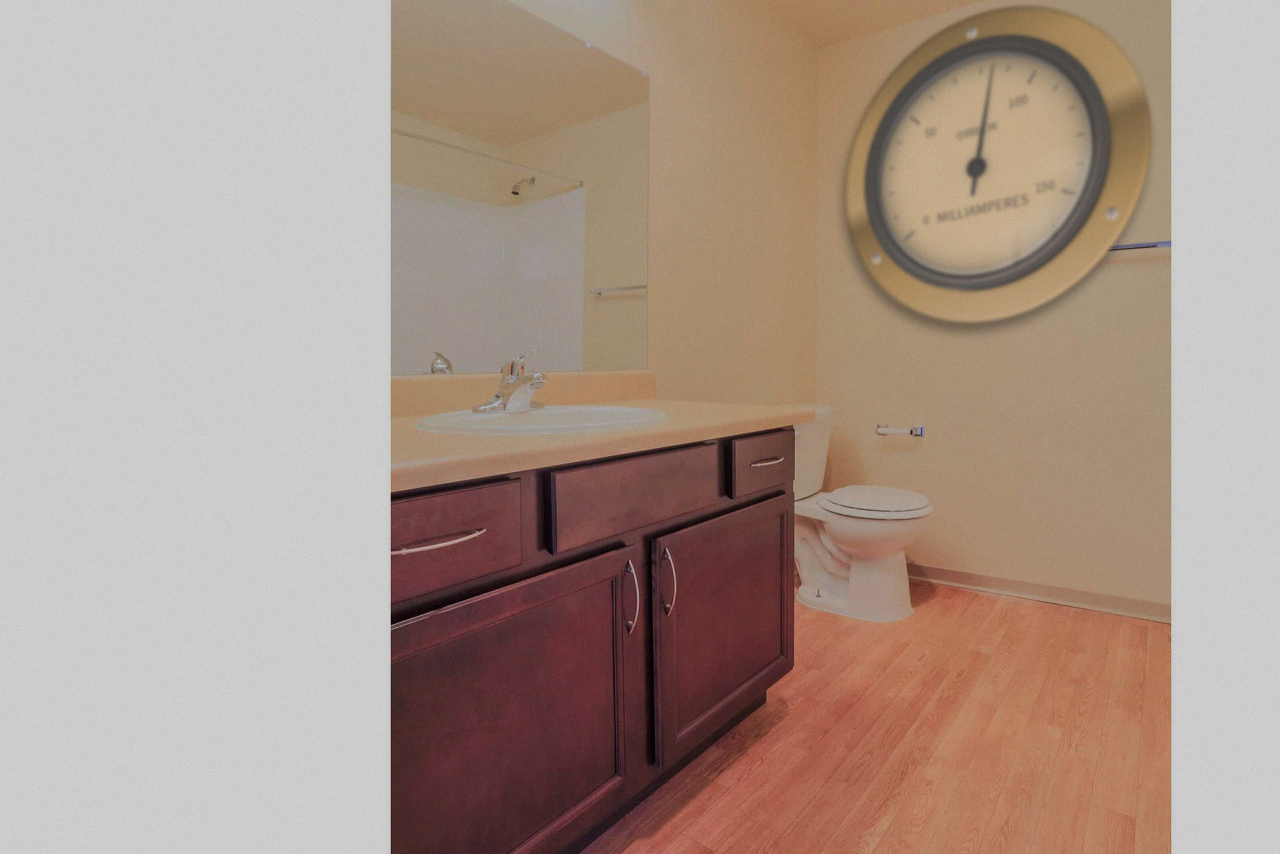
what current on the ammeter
85 mA
